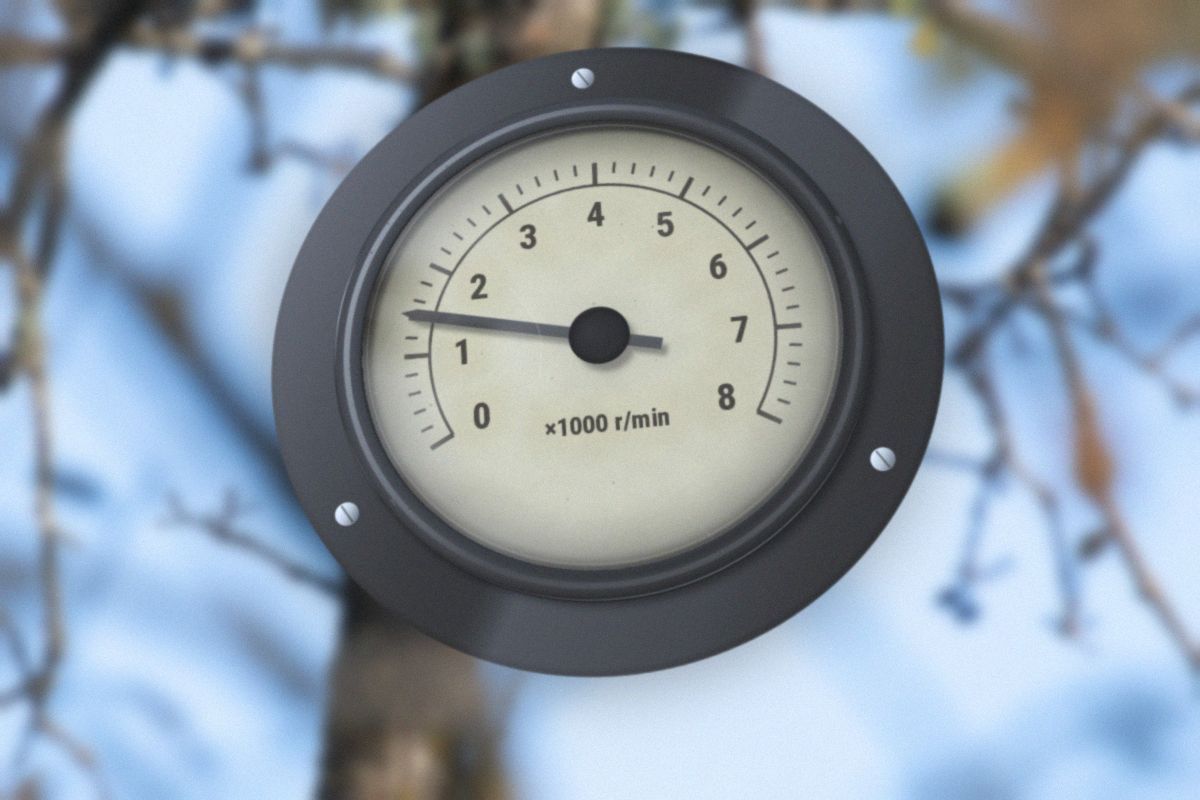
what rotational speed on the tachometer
1400 rpm
